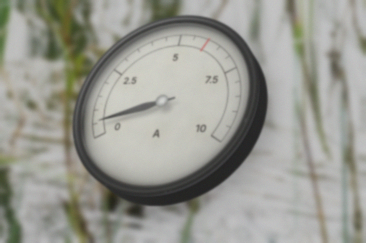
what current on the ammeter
0.5 A
